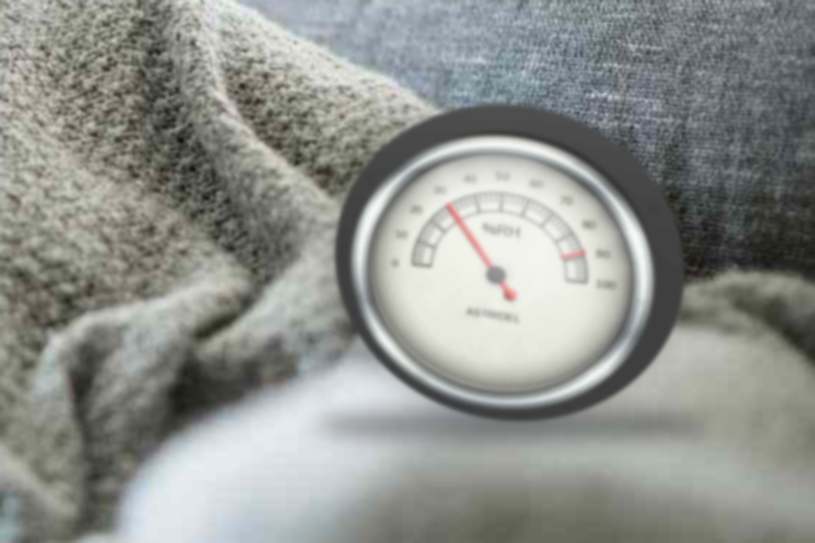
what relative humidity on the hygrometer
30 %
